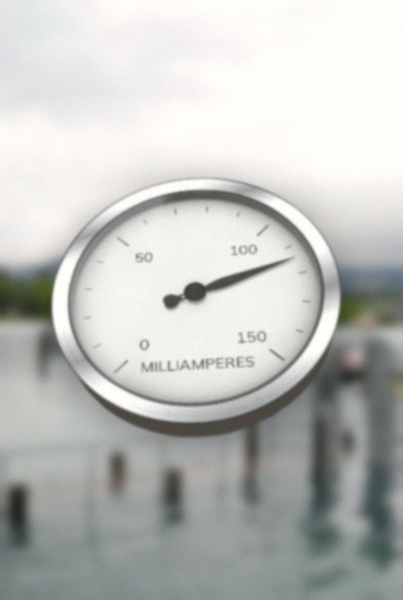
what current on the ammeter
115 mA
